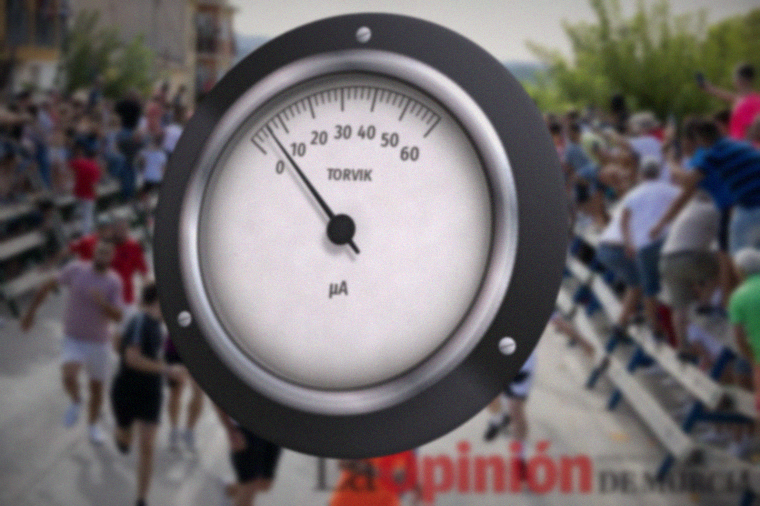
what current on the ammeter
6 µA
